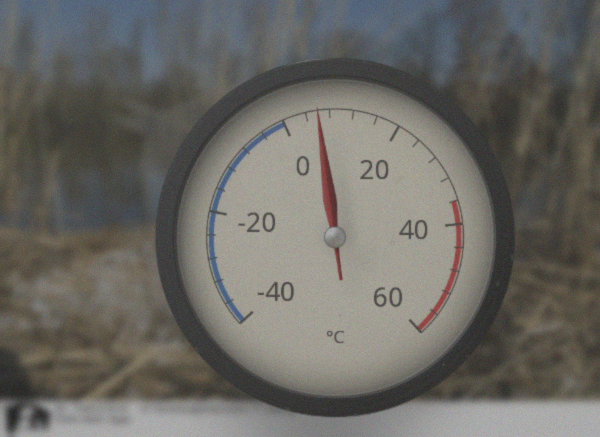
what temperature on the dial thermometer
6 °C
